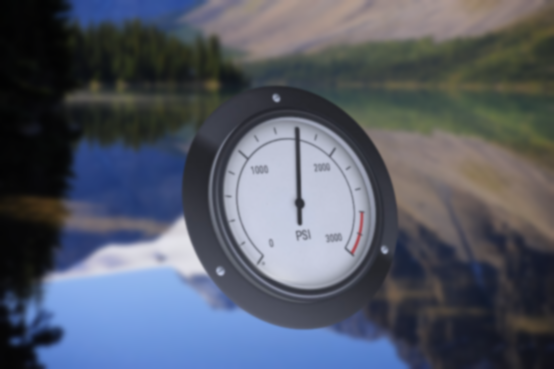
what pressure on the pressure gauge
1600 psi
